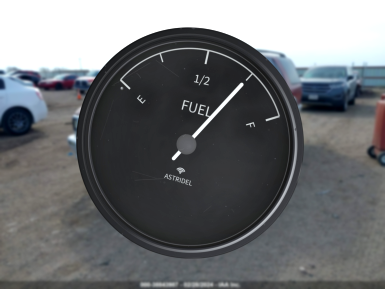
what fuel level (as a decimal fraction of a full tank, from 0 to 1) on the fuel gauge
0.75
